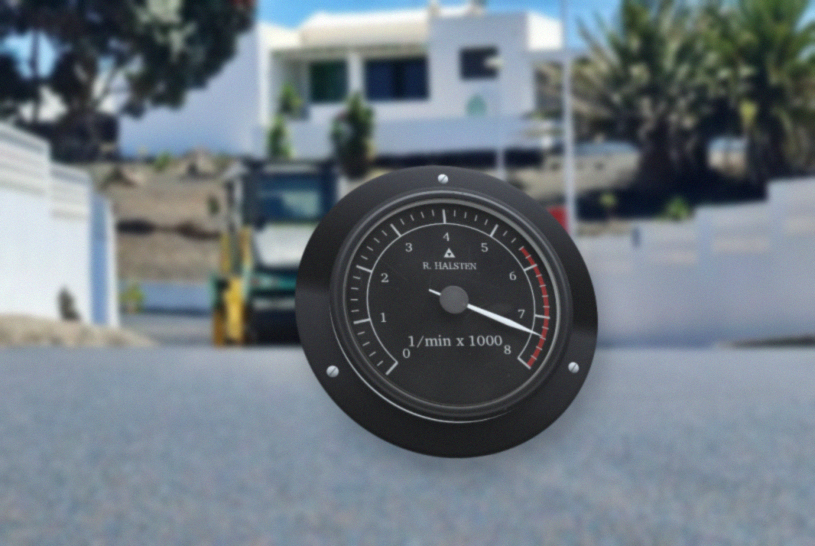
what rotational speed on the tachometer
7400 rpm
